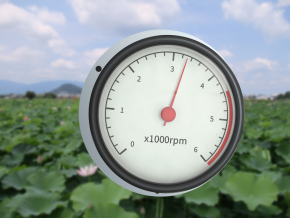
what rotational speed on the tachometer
3300 rpm
